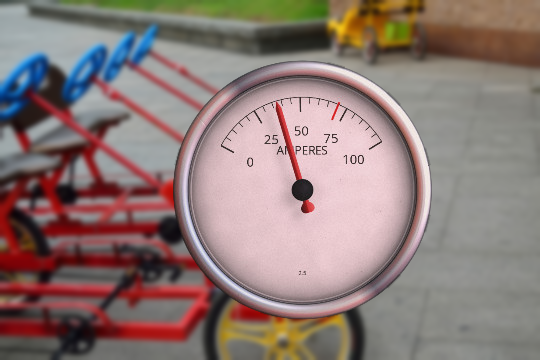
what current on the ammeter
37.5 A
